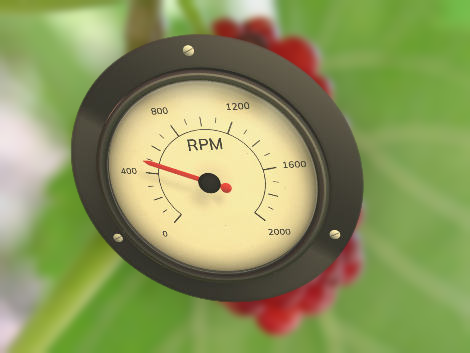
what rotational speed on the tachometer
500 rpm
